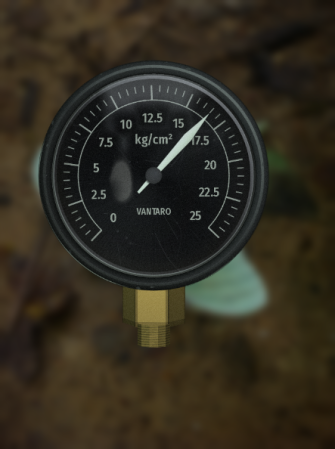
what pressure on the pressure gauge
16.5 kg/cm²
